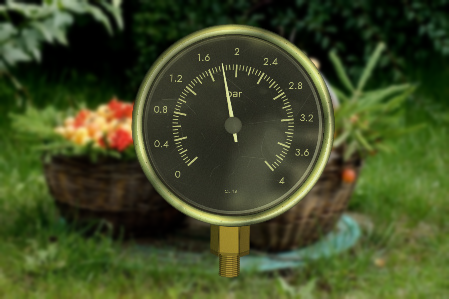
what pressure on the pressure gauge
1.8 bar
